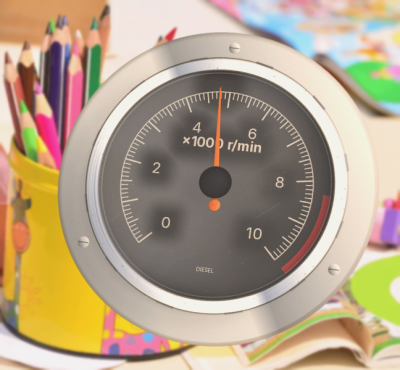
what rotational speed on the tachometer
4800 rpm
